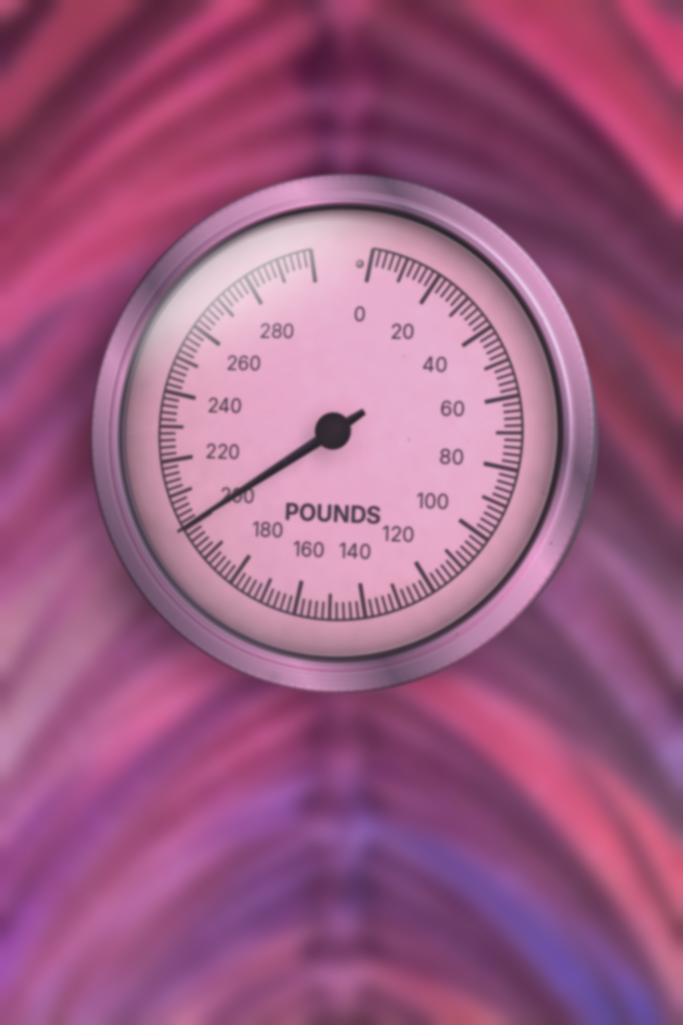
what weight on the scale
200 lb
